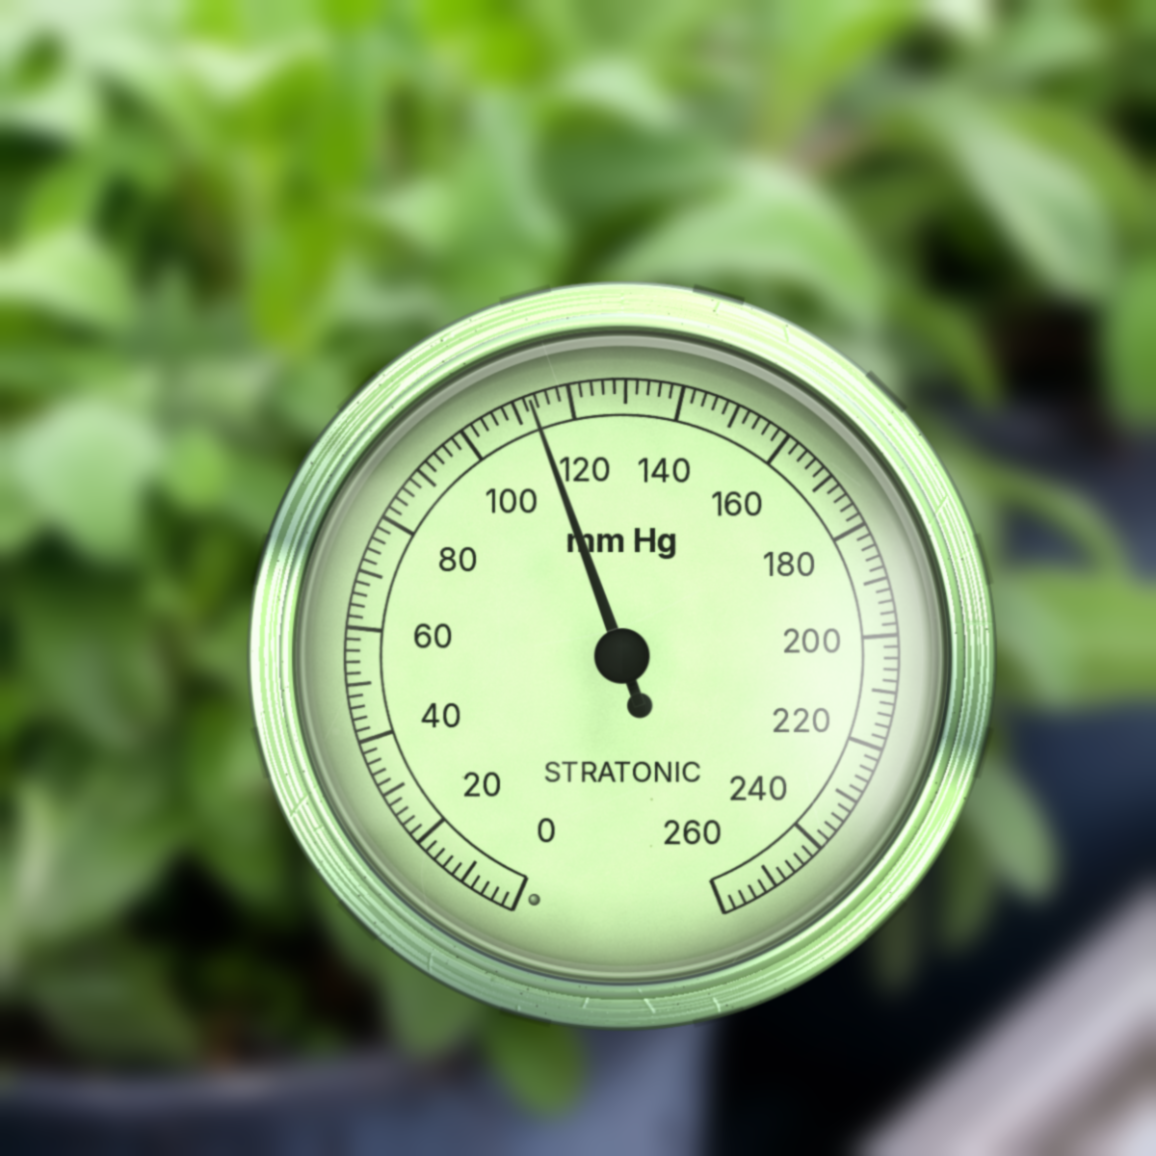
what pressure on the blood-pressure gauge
113 mmHg
